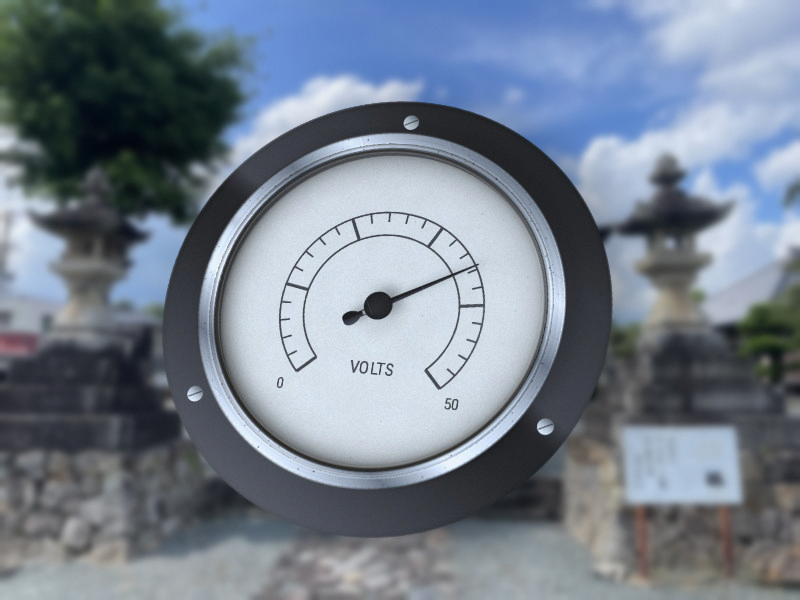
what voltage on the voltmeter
36 V
